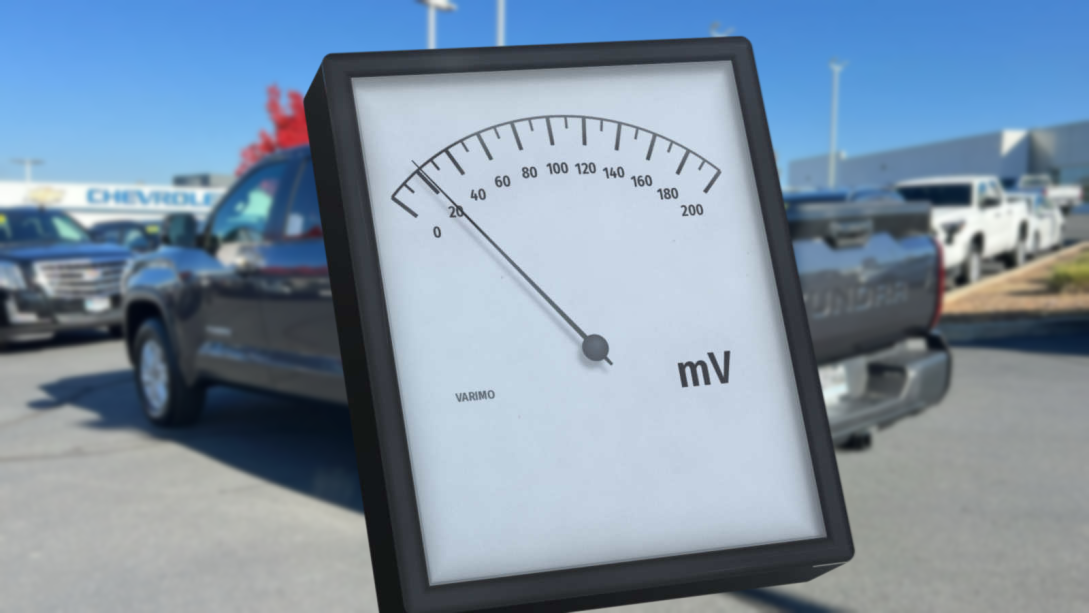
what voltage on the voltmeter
20 mV
